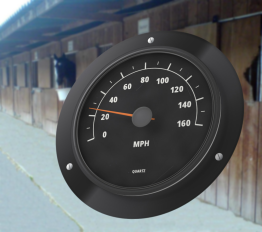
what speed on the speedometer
25 mph
